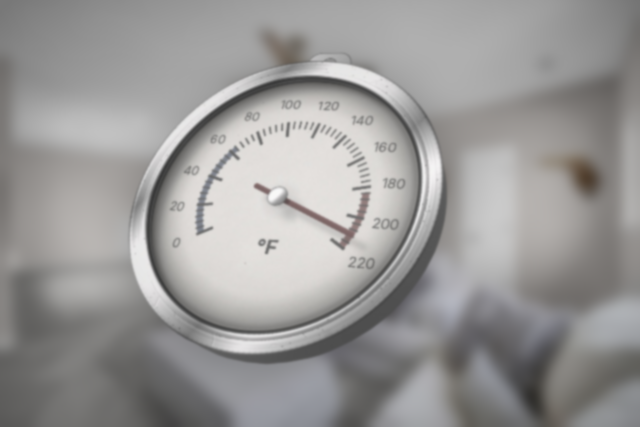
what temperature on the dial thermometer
212 °F
